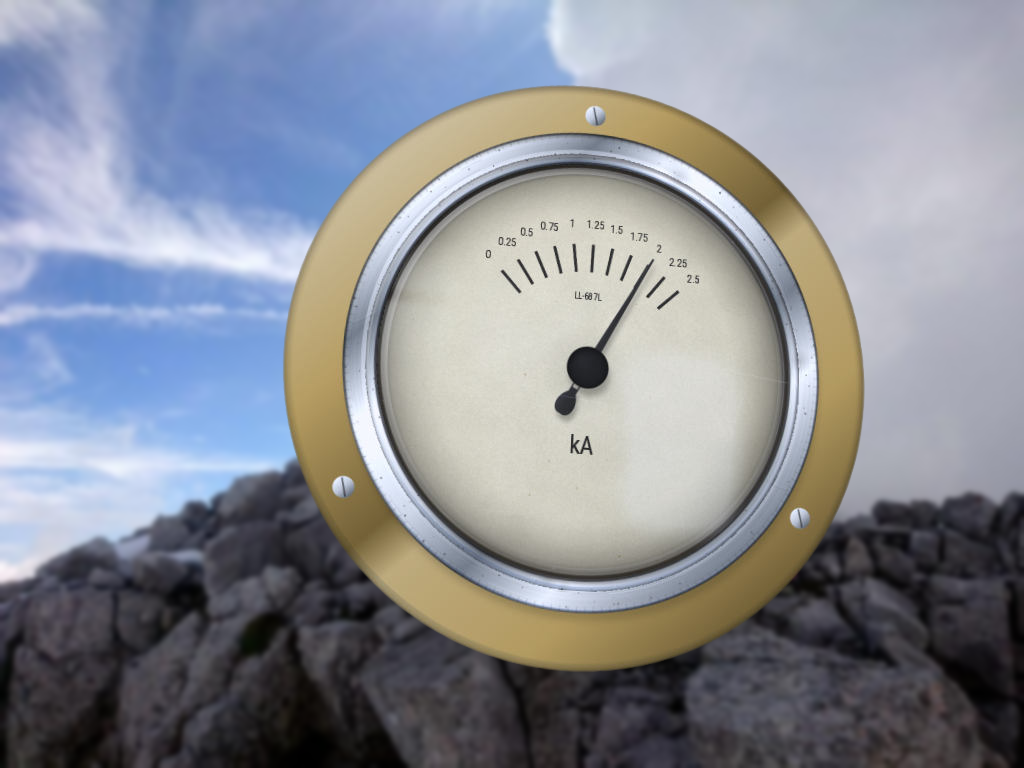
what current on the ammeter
2 kA
